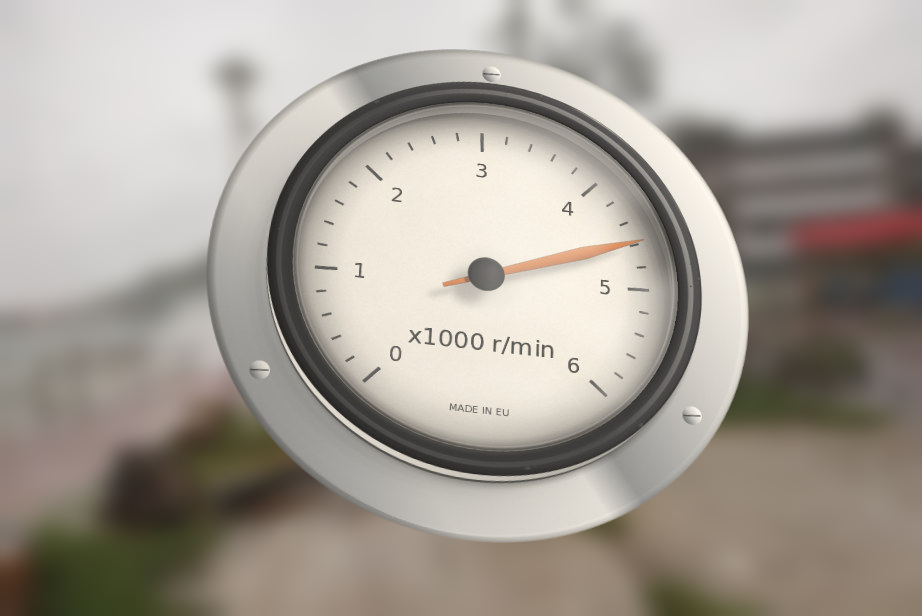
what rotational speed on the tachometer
4600 rpm
